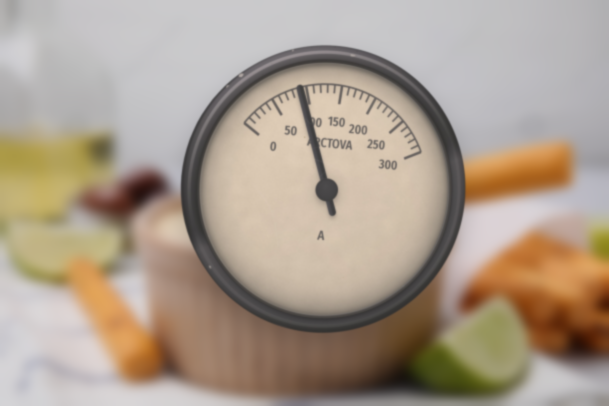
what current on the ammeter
90 A
